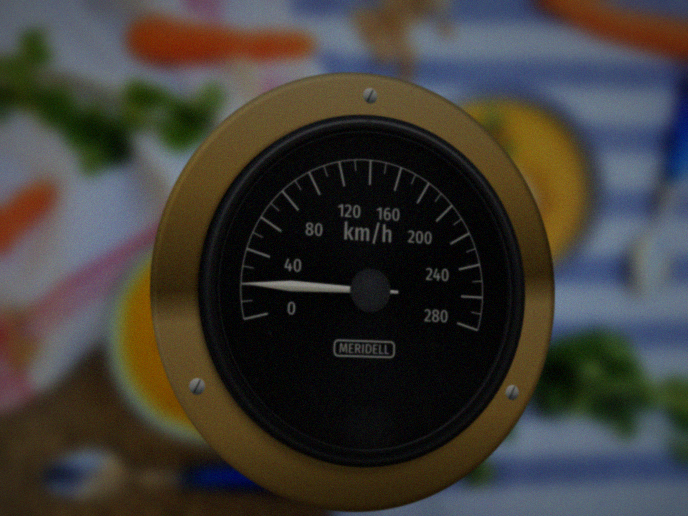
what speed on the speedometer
20 km/h
